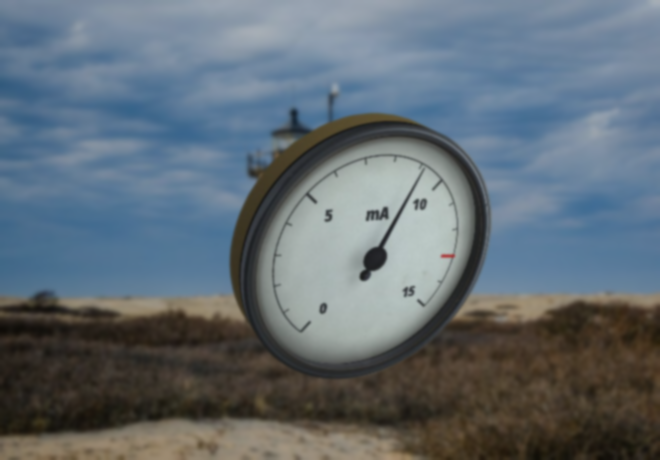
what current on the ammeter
9 mA
